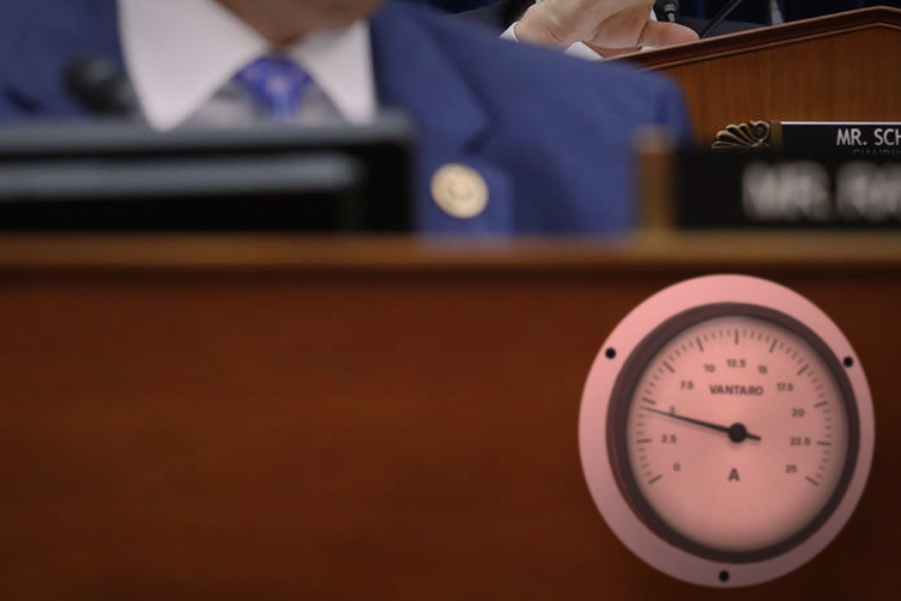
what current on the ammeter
4.5 A
